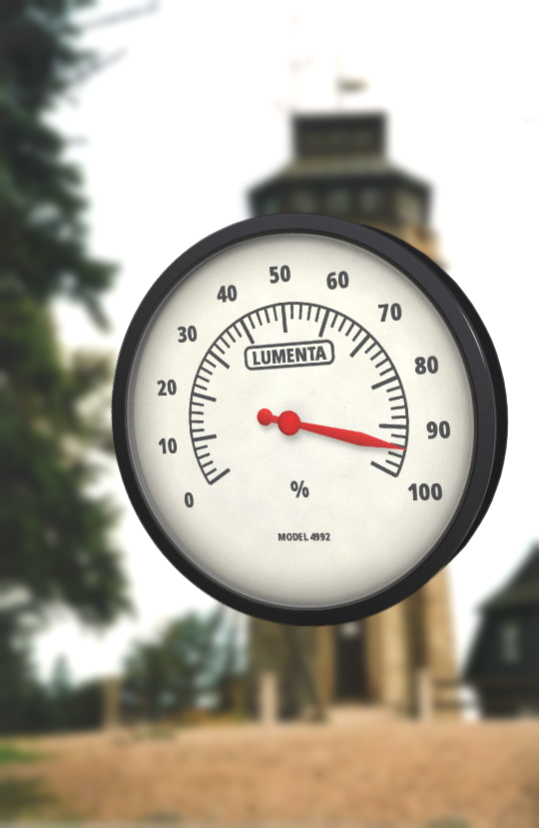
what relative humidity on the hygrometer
94 %
